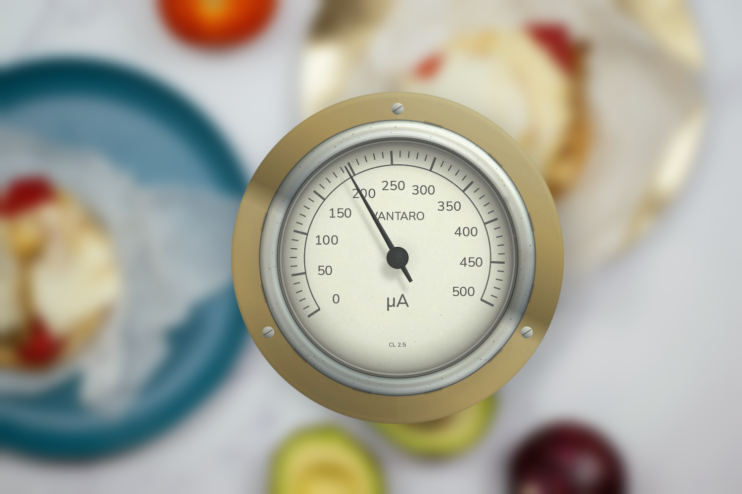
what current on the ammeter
195 µA
